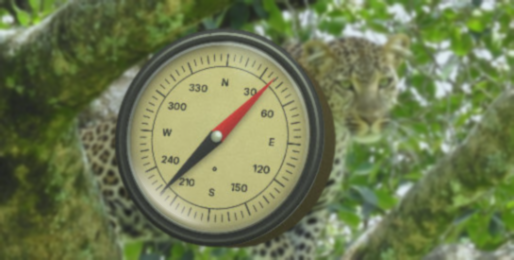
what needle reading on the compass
40 °
